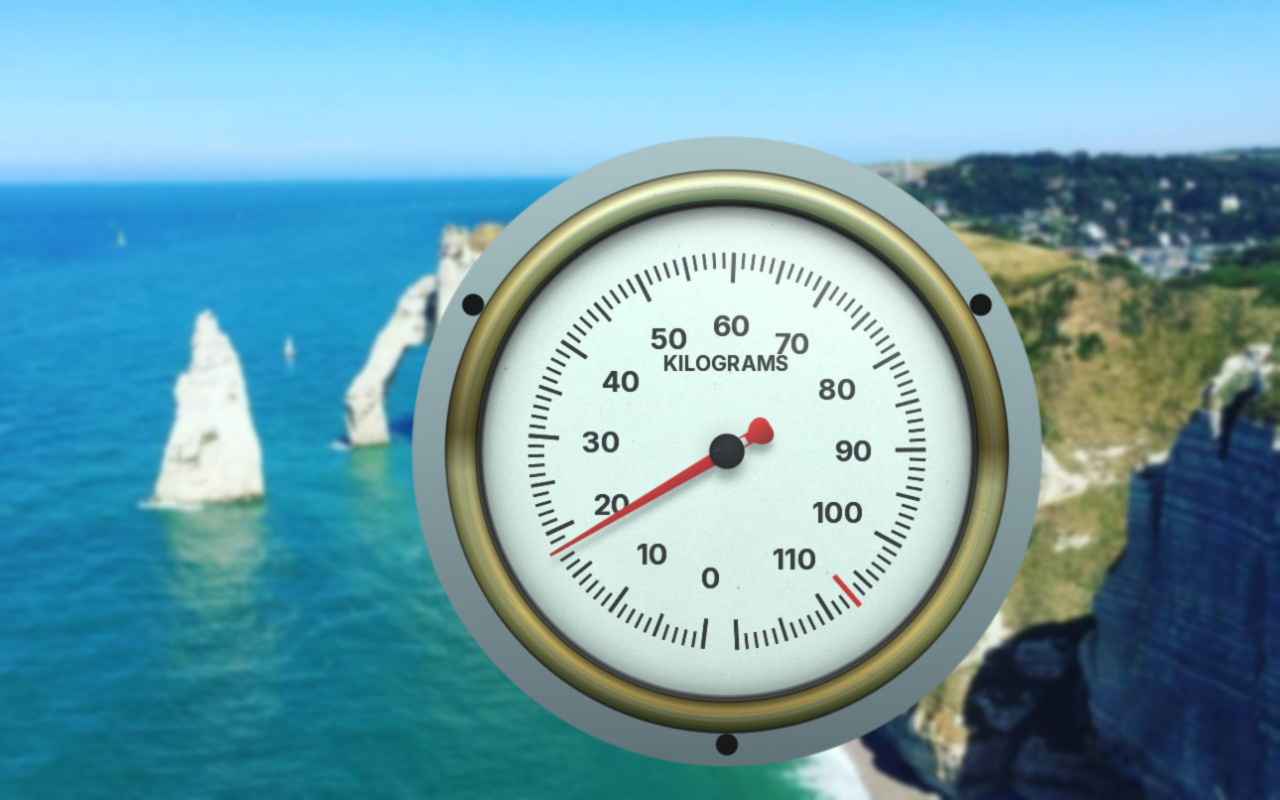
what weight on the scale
18 kg
